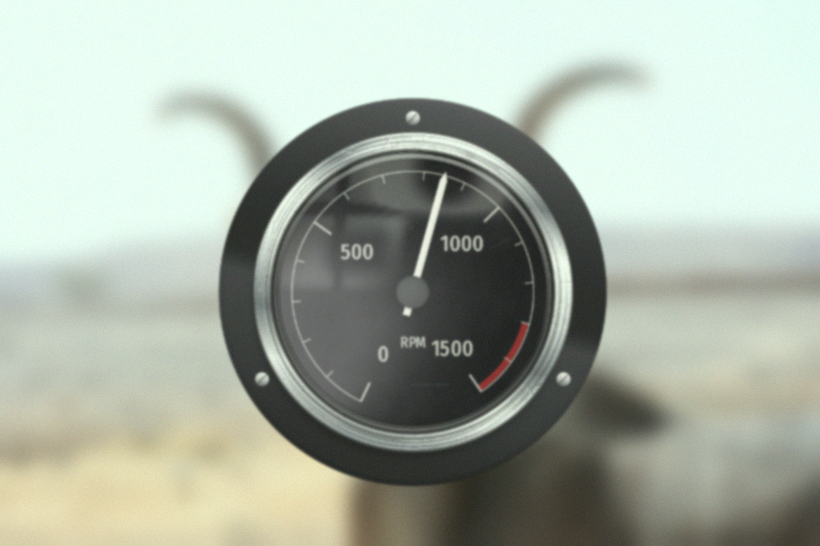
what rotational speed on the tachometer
850 rpm
